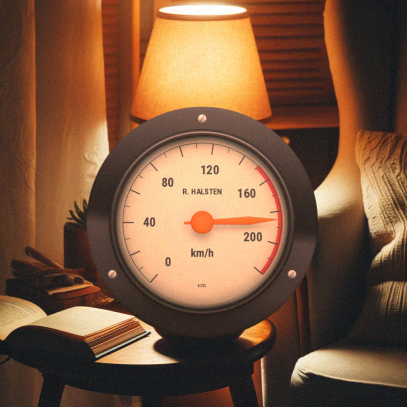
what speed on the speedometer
185 km/h
